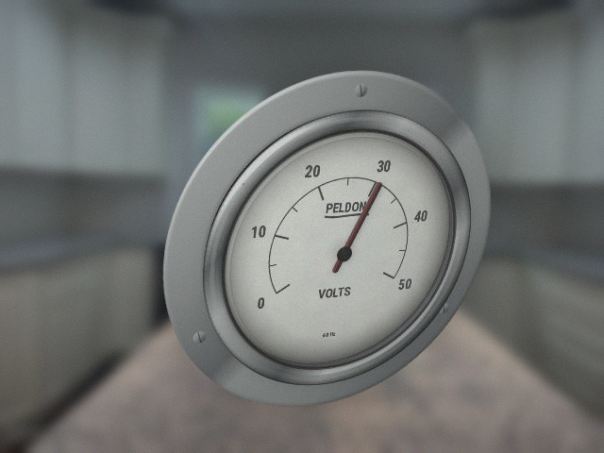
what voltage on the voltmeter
30 V
